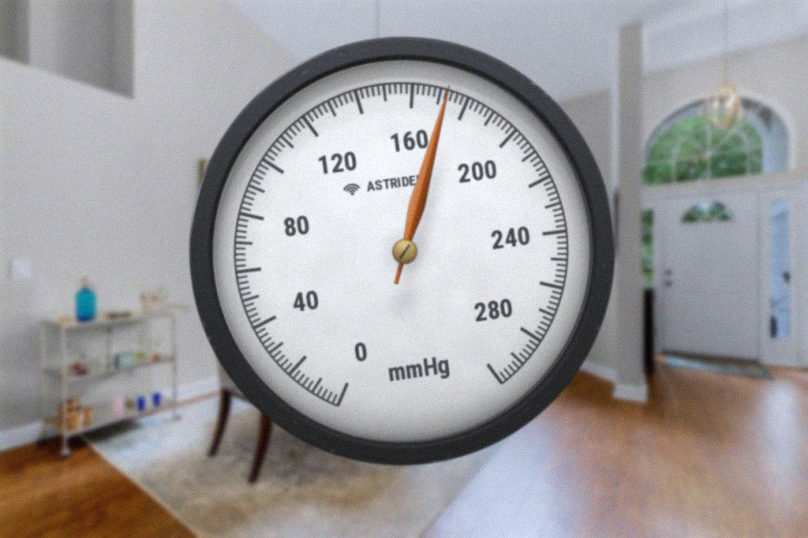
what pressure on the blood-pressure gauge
172 mmHg
